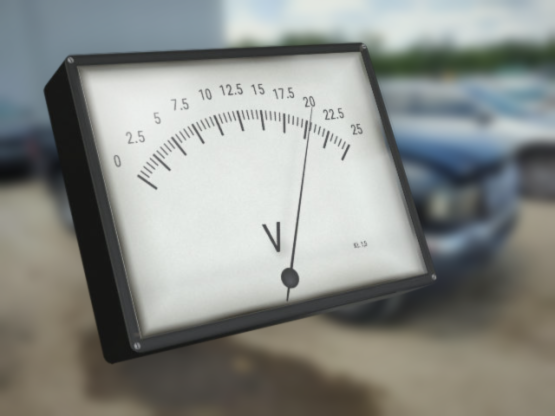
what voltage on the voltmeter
20 V
